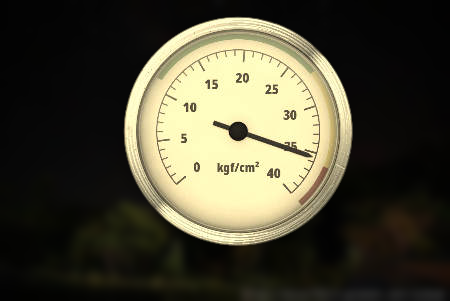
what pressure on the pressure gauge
35.5 kg/cm²
